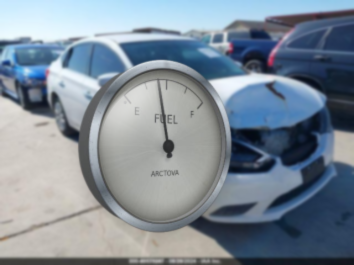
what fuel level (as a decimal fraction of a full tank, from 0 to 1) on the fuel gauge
0.375
